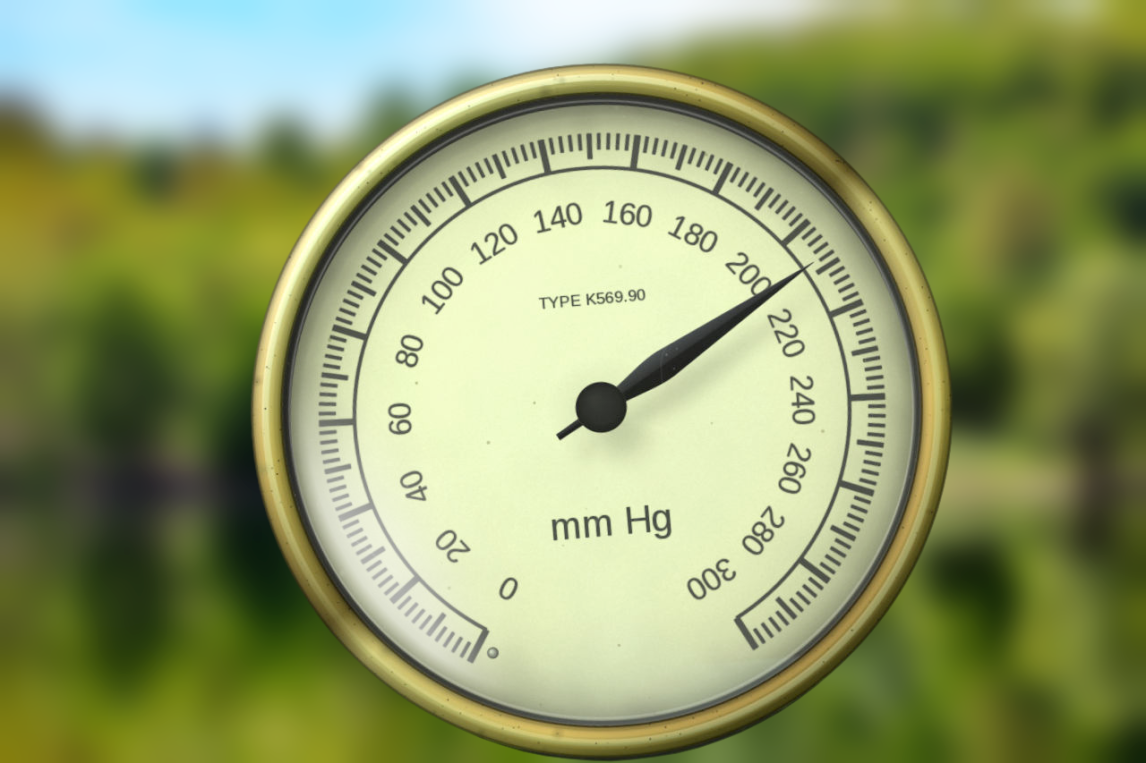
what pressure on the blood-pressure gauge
208 mmHg
